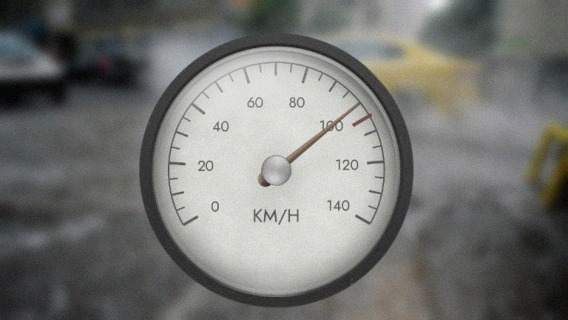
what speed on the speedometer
100 km/h
